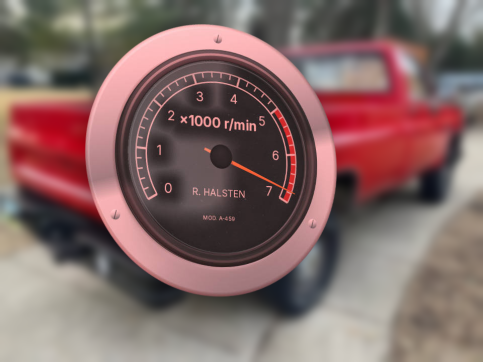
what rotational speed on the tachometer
6800 rpm
